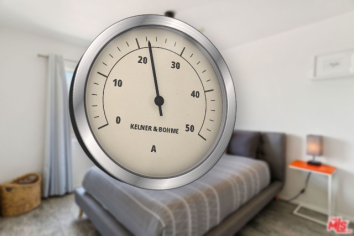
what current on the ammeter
22 A
